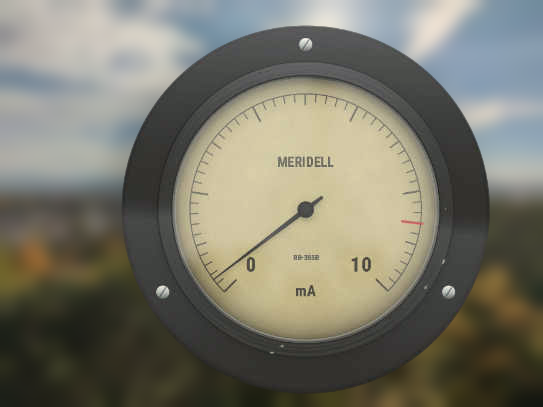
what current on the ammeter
0.3 mA
